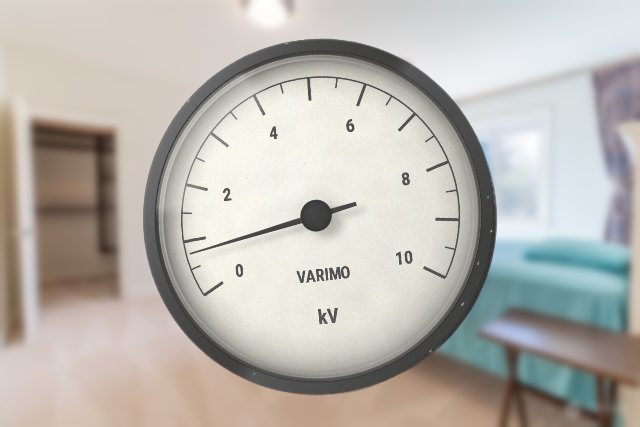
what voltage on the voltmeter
0.75 kV
